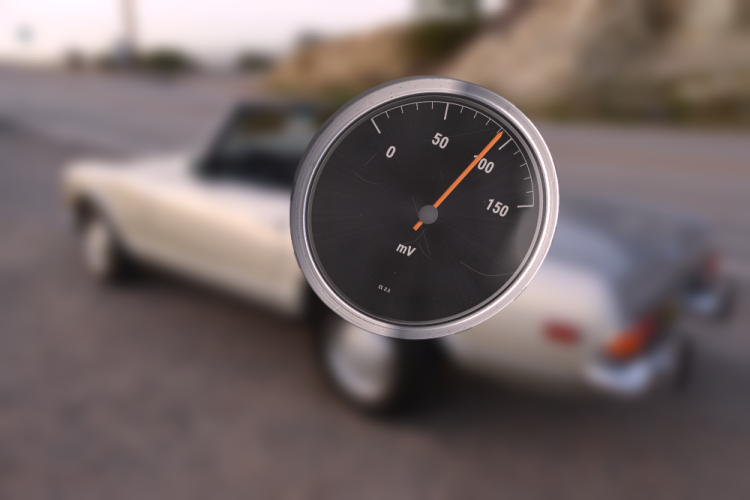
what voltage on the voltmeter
90 mV
